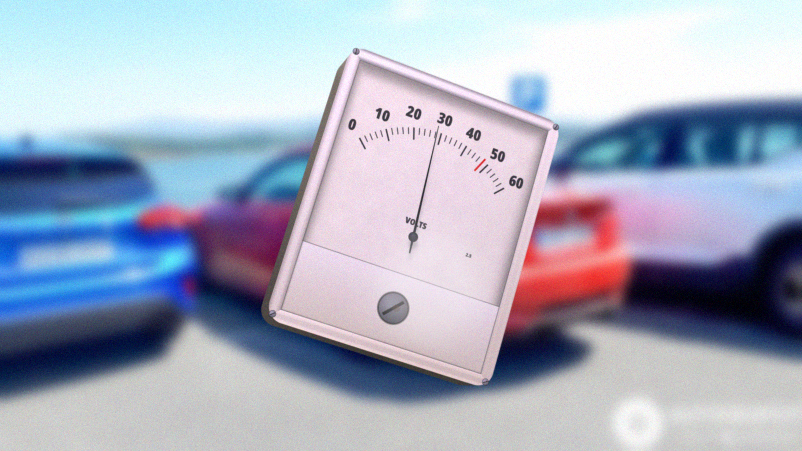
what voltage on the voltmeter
28 V
